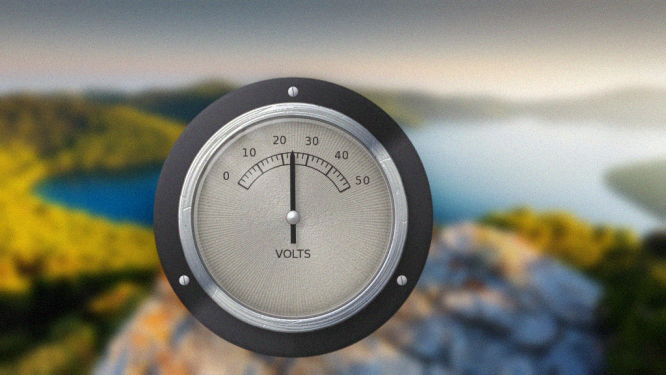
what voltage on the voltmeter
24 V
